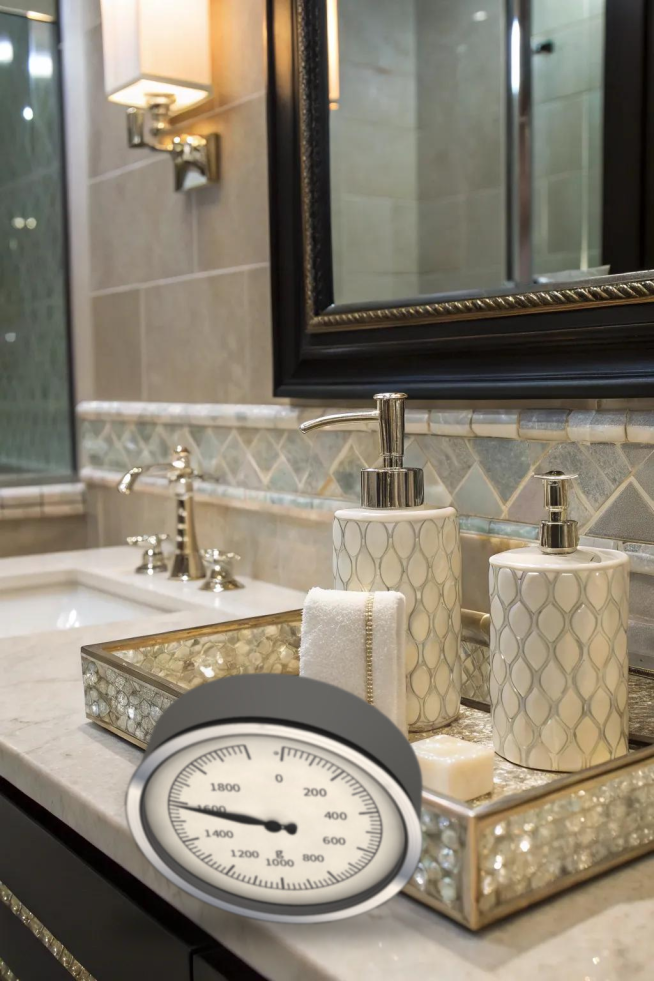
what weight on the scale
1600 g
